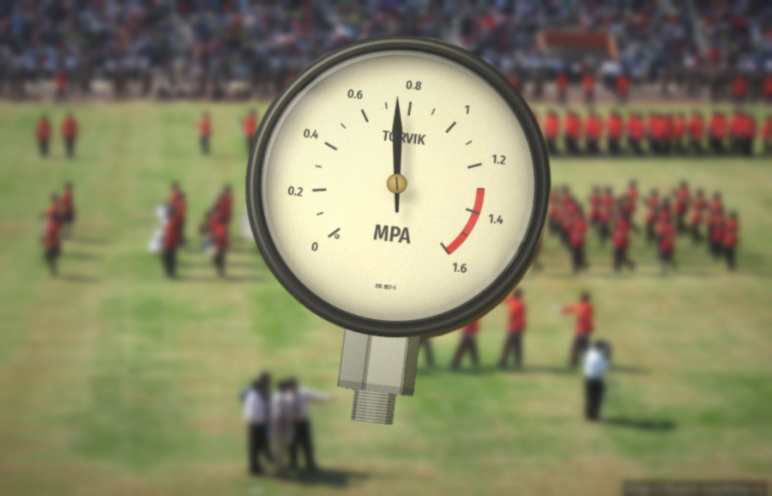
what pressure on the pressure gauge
0.75 MPa
